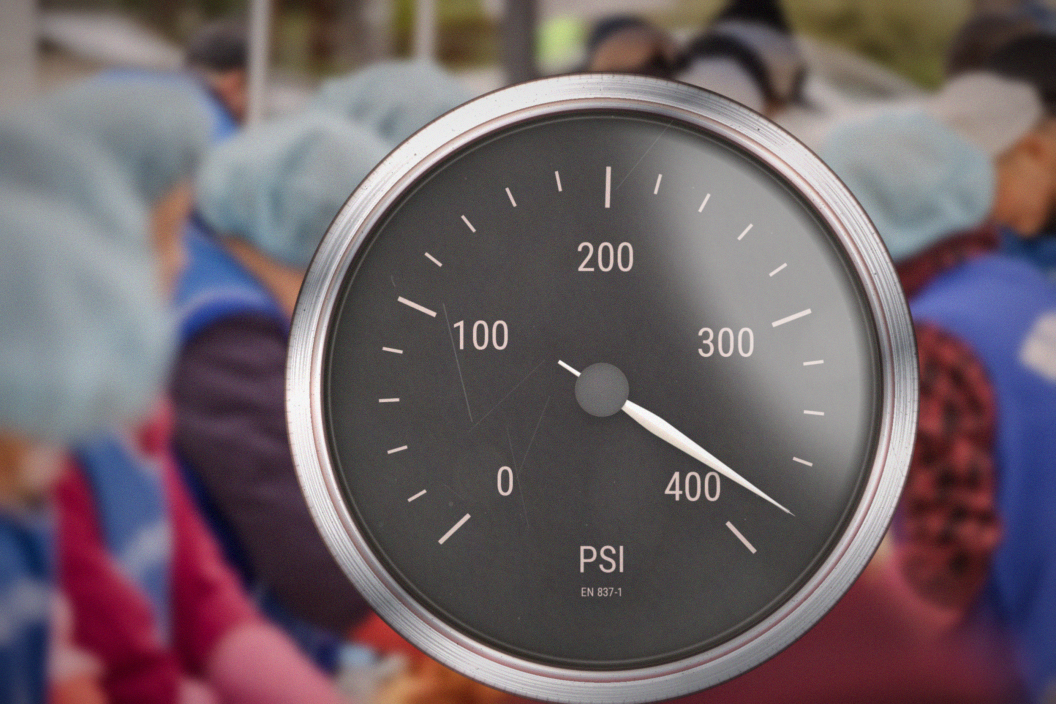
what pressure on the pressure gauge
380 psi
